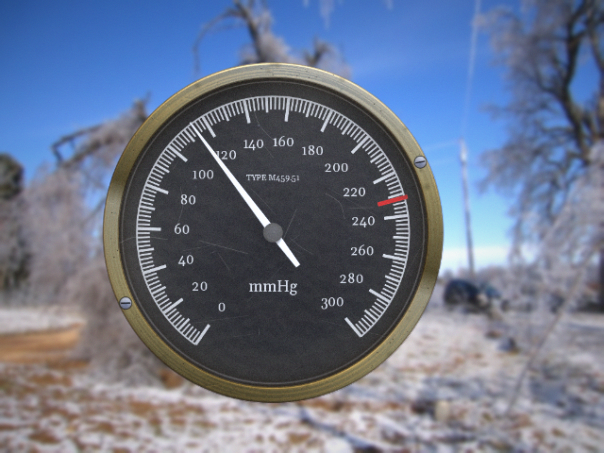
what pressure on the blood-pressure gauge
114 mmHg
